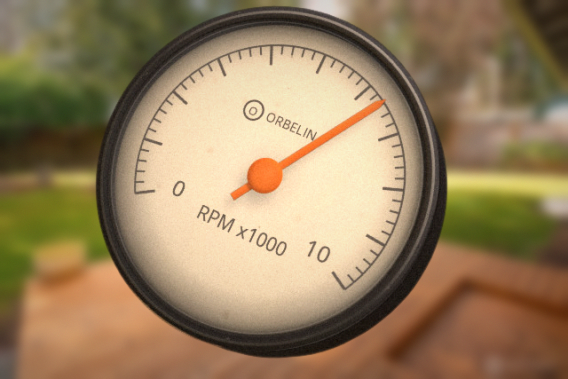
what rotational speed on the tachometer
6400 rpm
